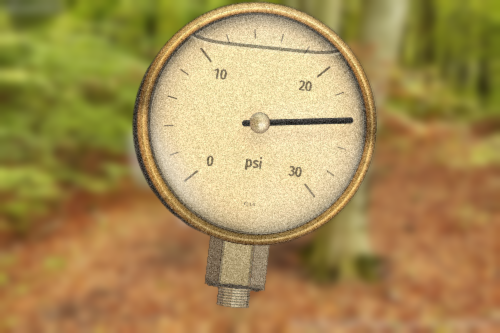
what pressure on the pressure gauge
24 psi
